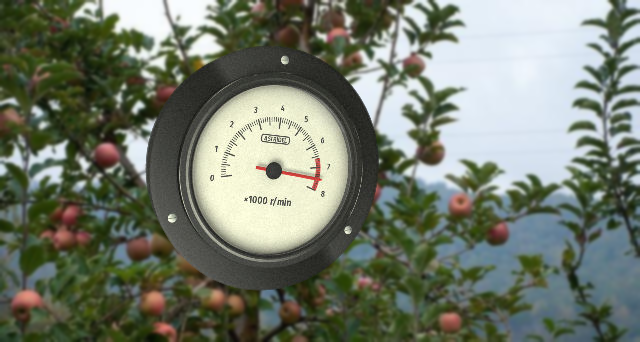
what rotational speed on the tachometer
7500 rpm
